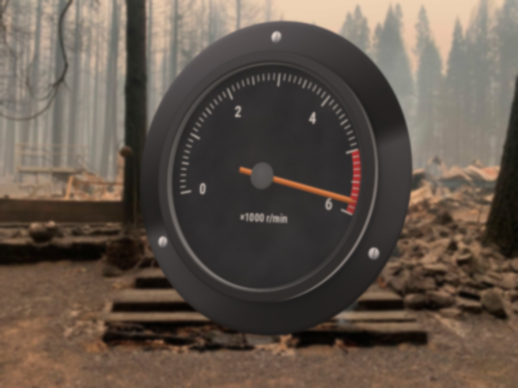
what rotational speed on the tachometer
5800 rpm
